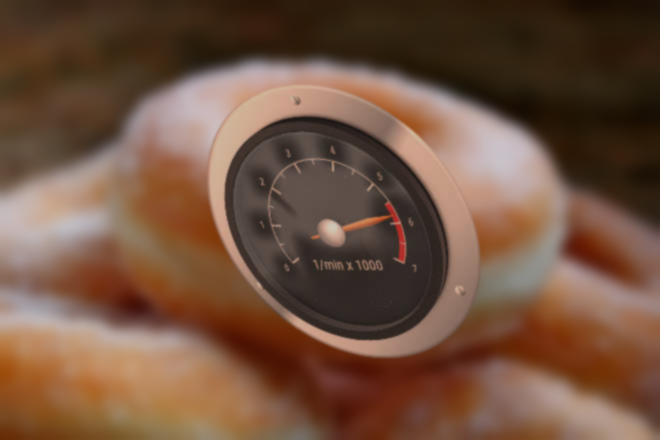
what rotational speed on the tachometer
5750 rpm
